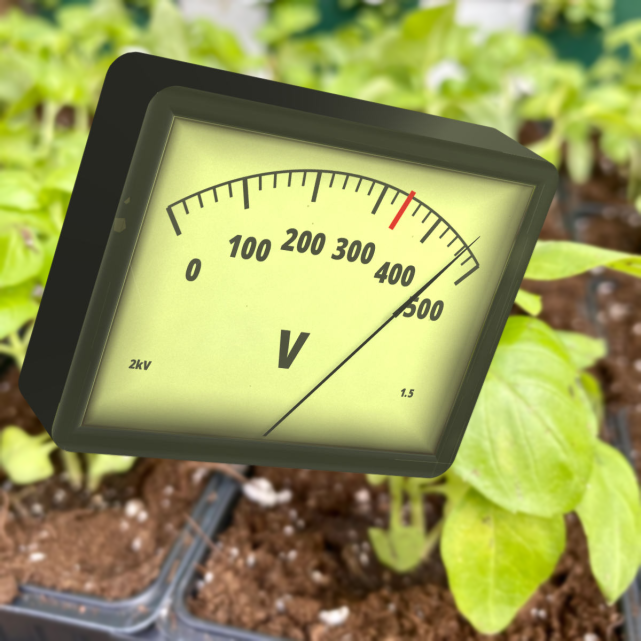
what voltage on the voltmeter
460 V
